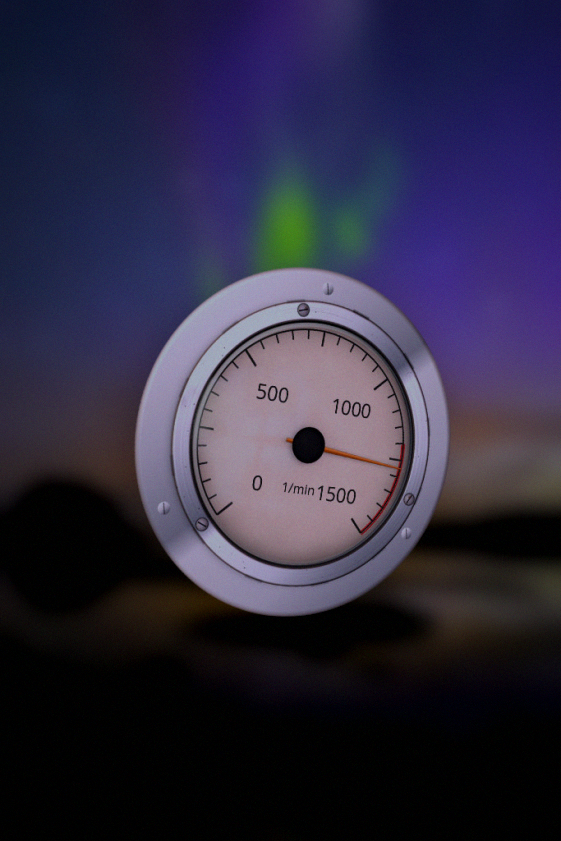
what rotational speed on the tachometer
1275 rpm
